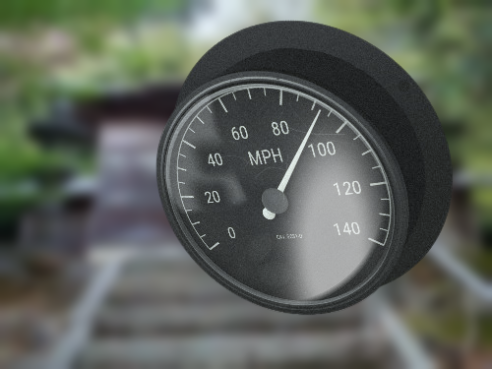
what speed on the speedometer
92.5 mph
